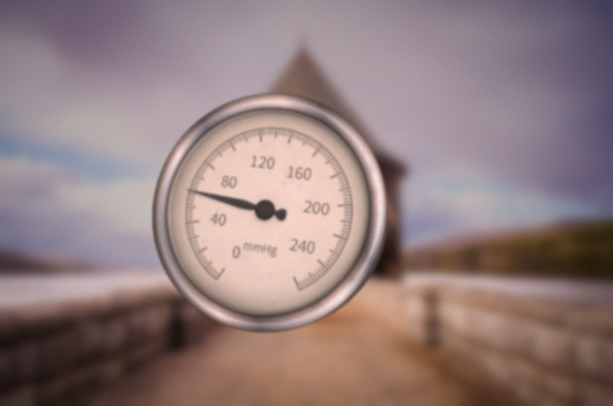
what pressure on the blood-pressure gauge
60 mmHg
